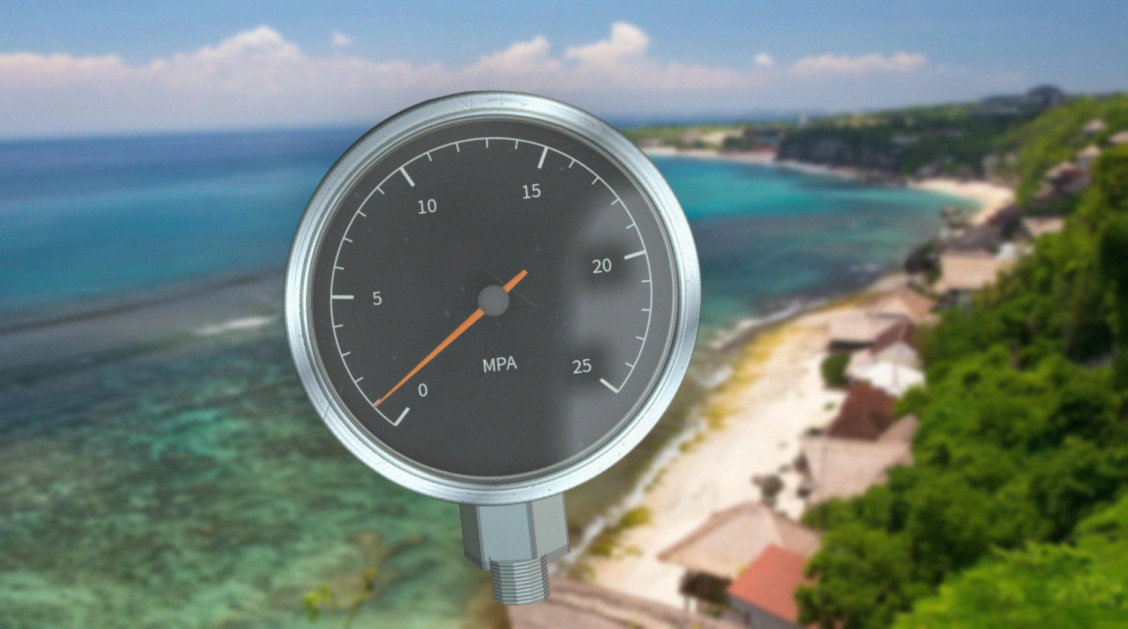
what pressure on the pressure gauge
1 MPa
